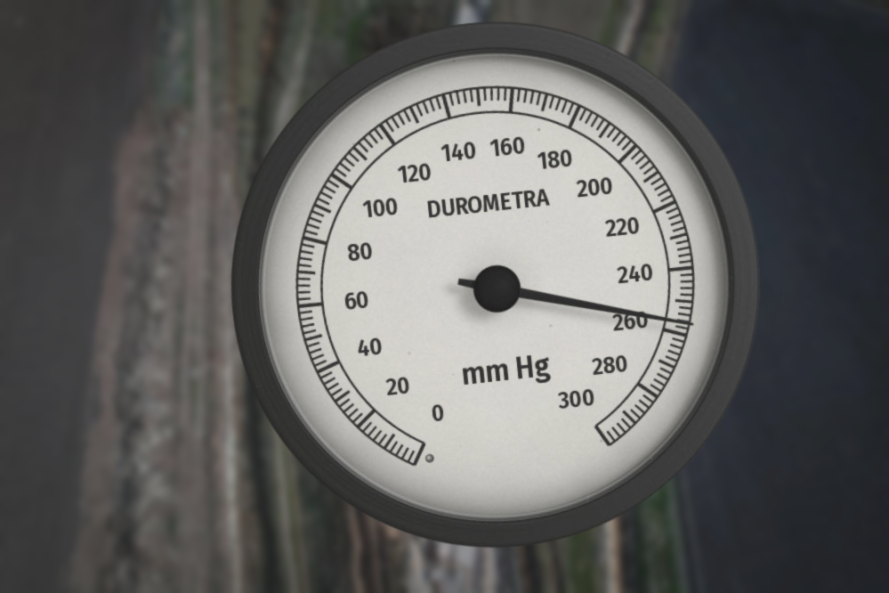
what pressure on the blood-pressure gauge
256 mmHg
